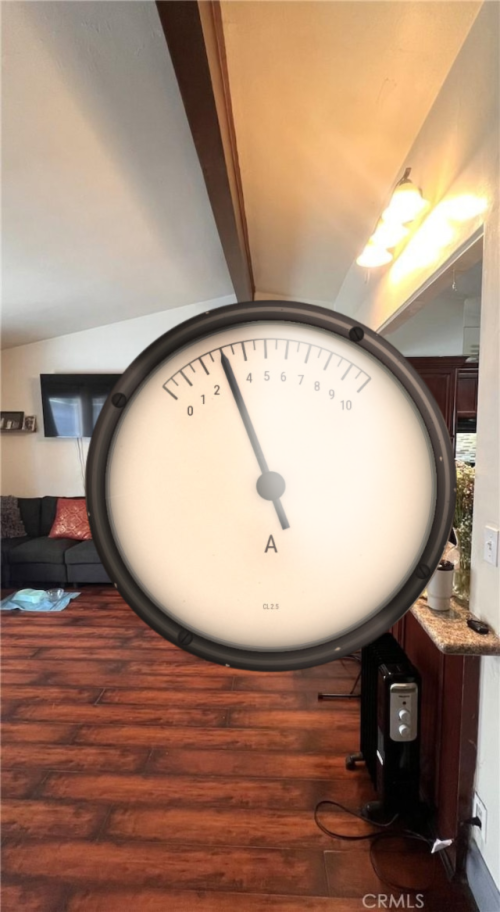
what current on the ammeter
3 A
